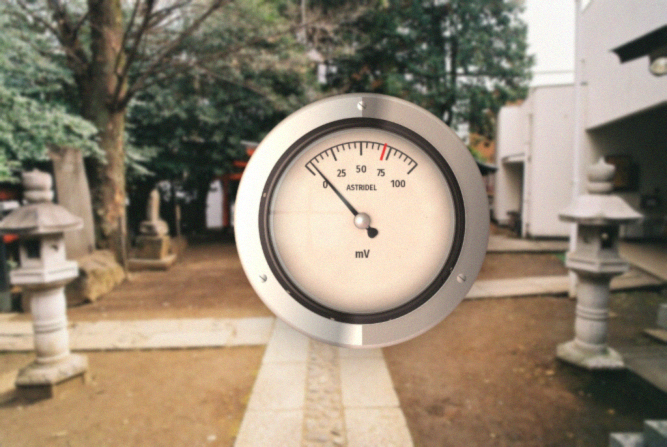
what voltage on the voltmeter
5 mV
